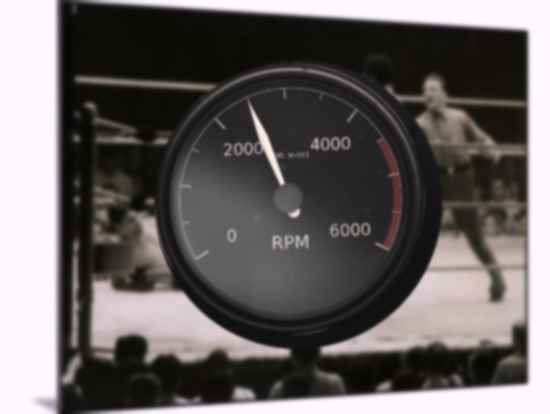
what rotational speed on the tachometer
2500 rpm
